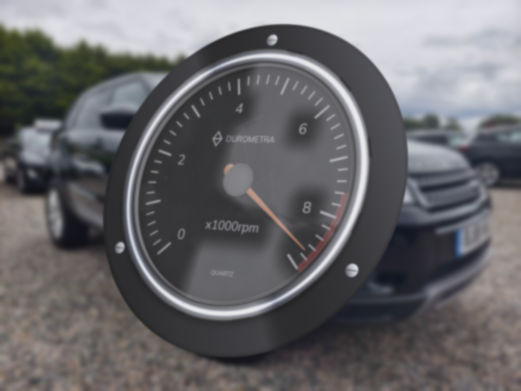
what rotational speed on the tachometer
8700 rpm
